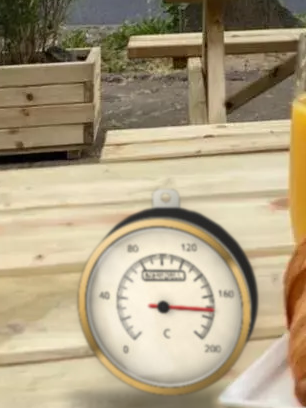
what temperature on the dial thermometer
170 °C
